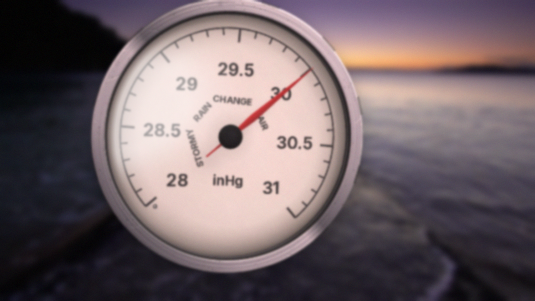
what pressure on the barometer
30 inHg
